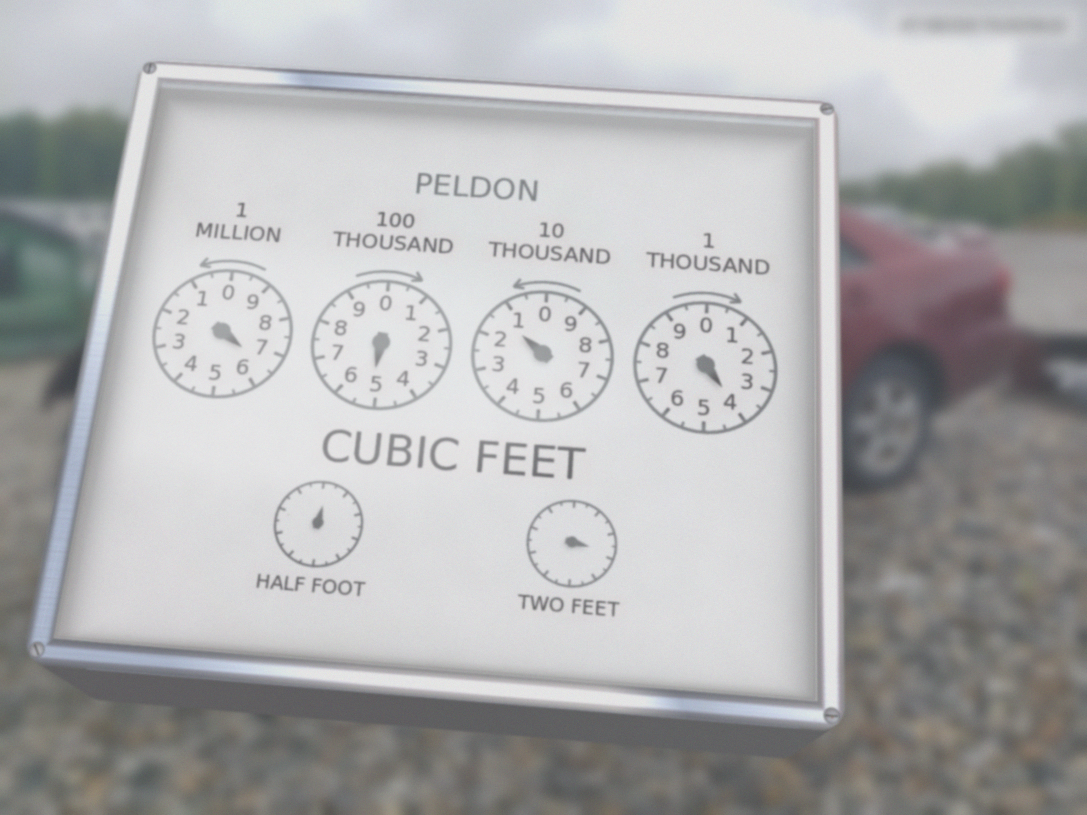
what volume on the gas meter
651400 ft³
